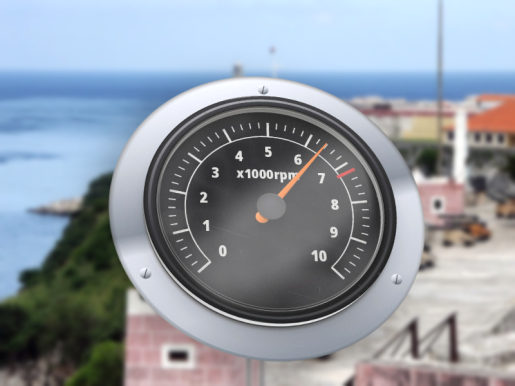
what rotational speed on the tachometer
6400 rpm
